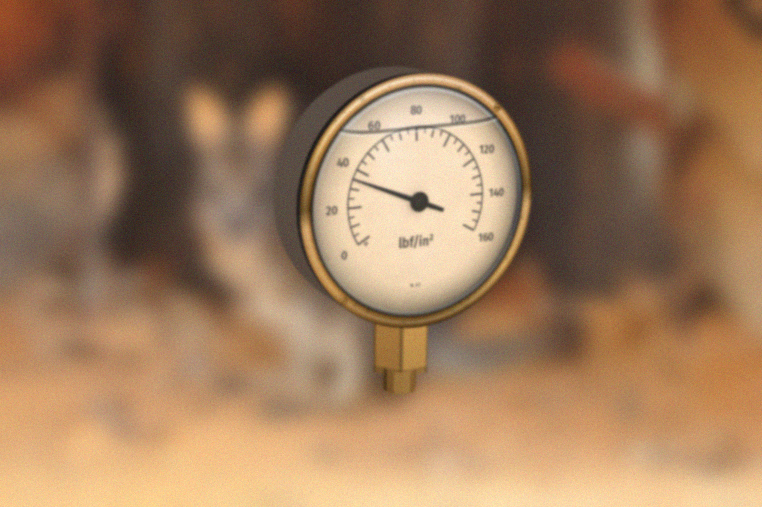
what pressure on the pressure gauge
35 psi
